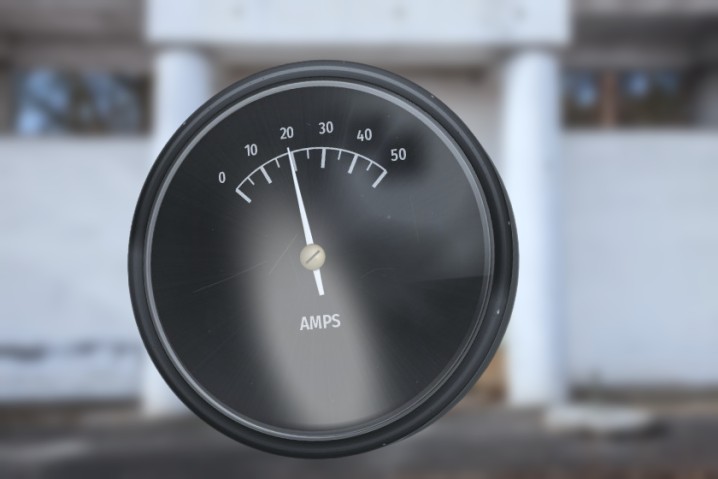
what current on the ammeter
20 A
